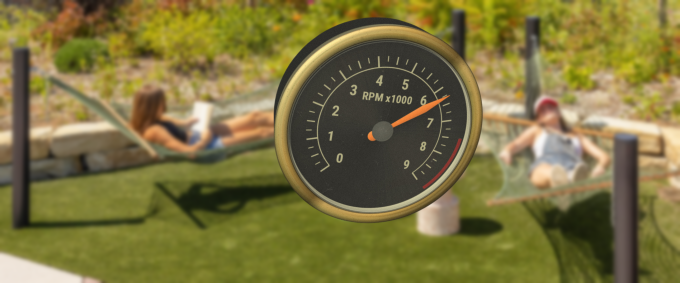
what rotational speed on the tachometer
6250 rpm
